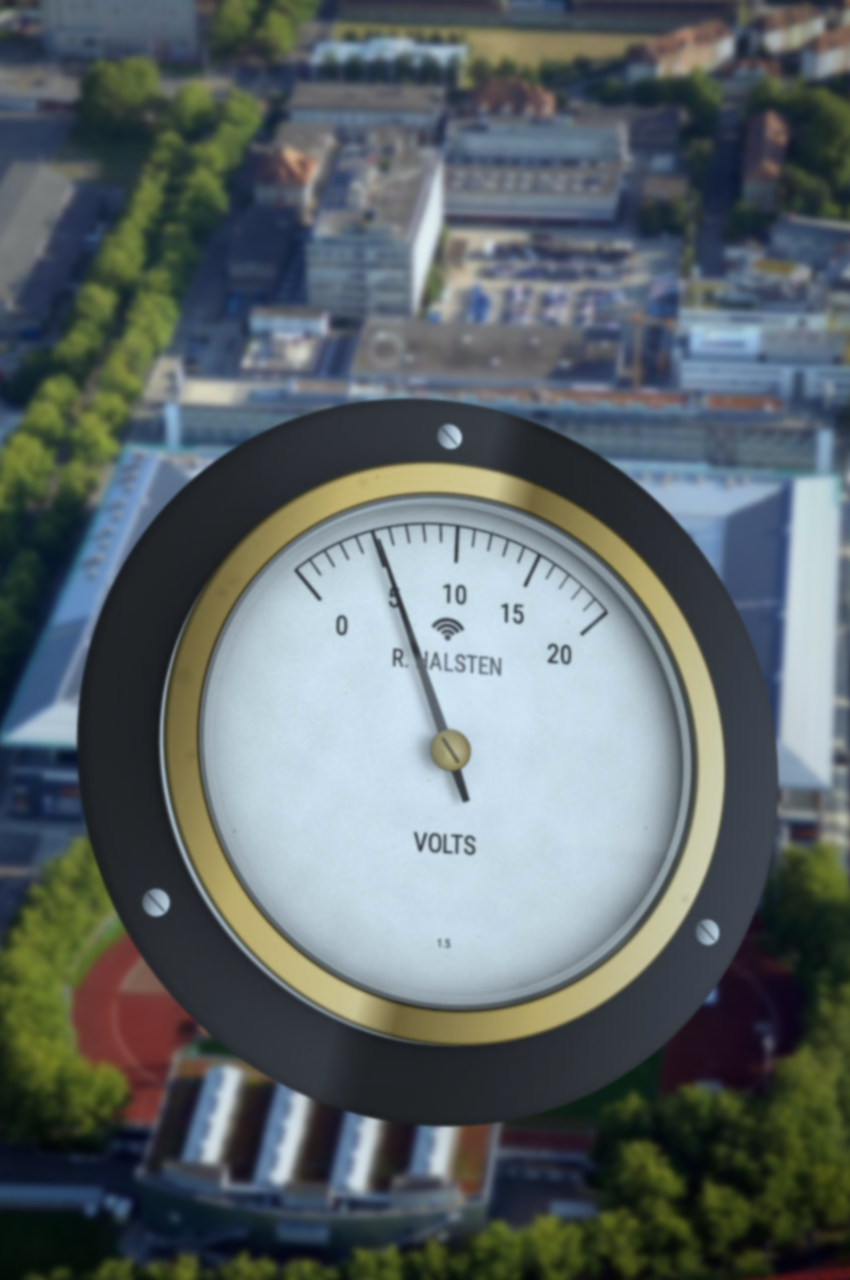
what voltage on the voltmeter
5 V
